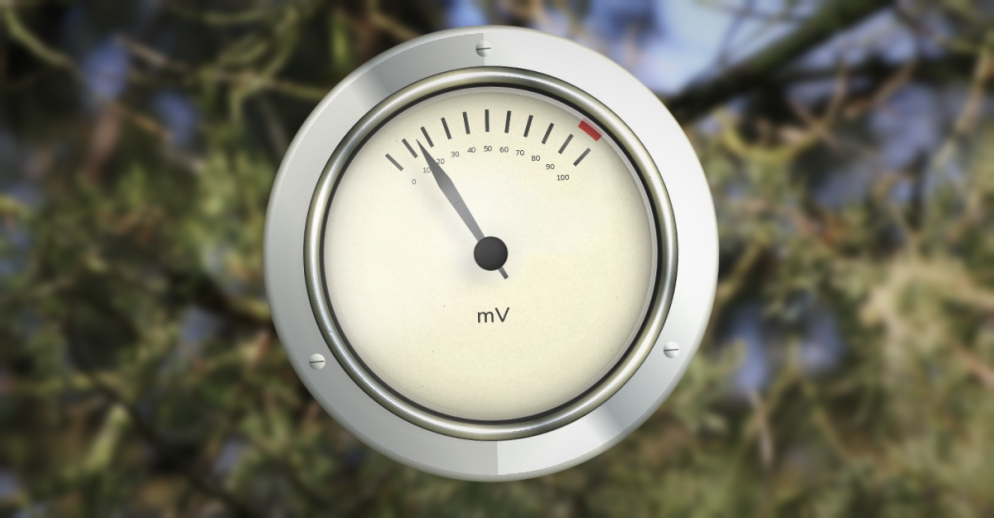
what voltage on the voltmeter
15 mV
